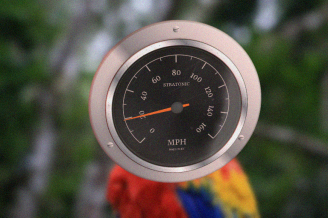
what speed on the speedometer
20 mph
